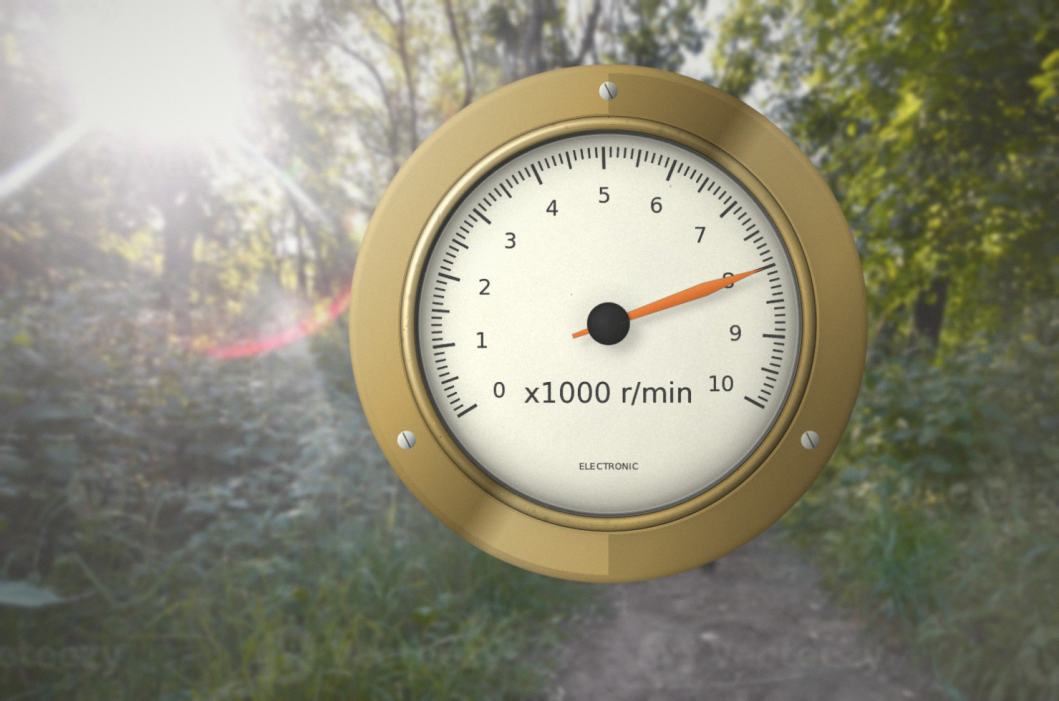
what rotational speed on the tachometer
8000 rpm
